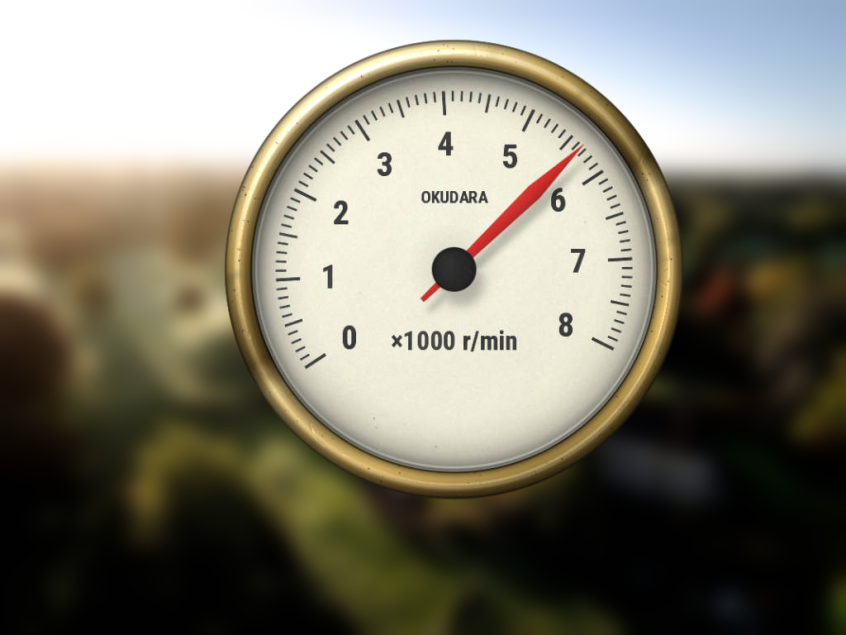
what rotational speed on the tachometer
5650 rpm
